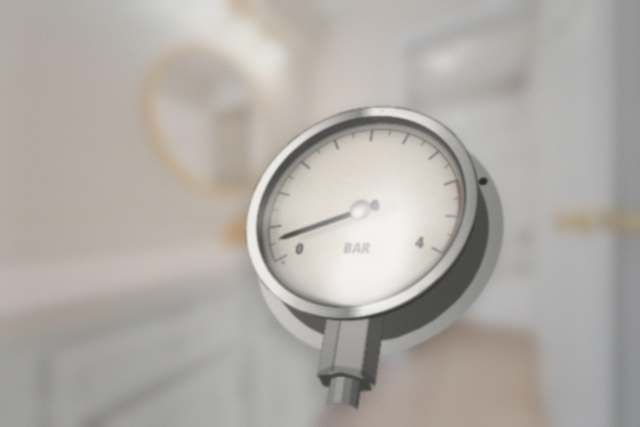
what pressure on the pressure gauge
0.2 bar
